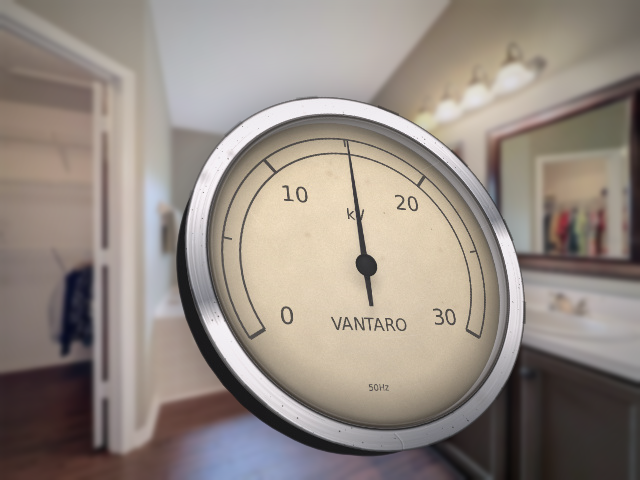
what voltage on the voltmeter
15 kV
